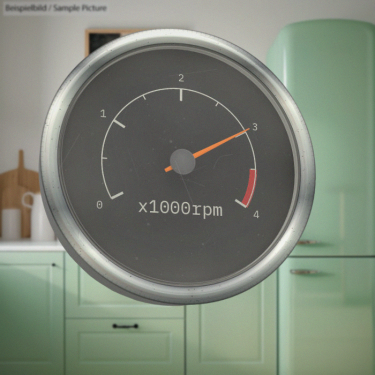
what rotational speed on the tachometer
3000 rpm
